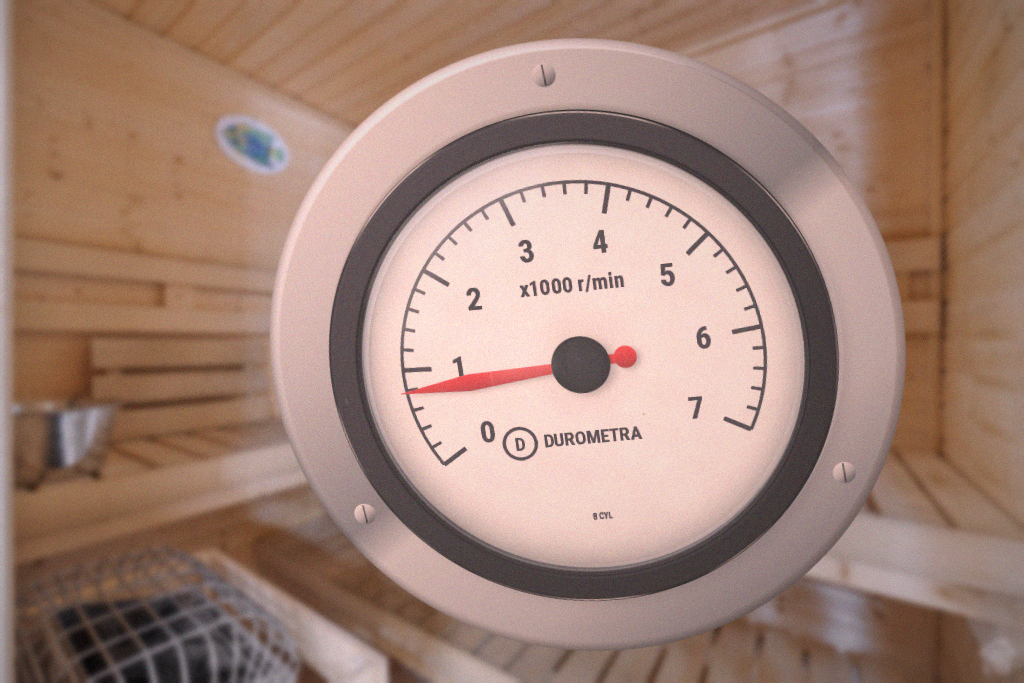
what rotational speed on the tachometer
800 rpm
